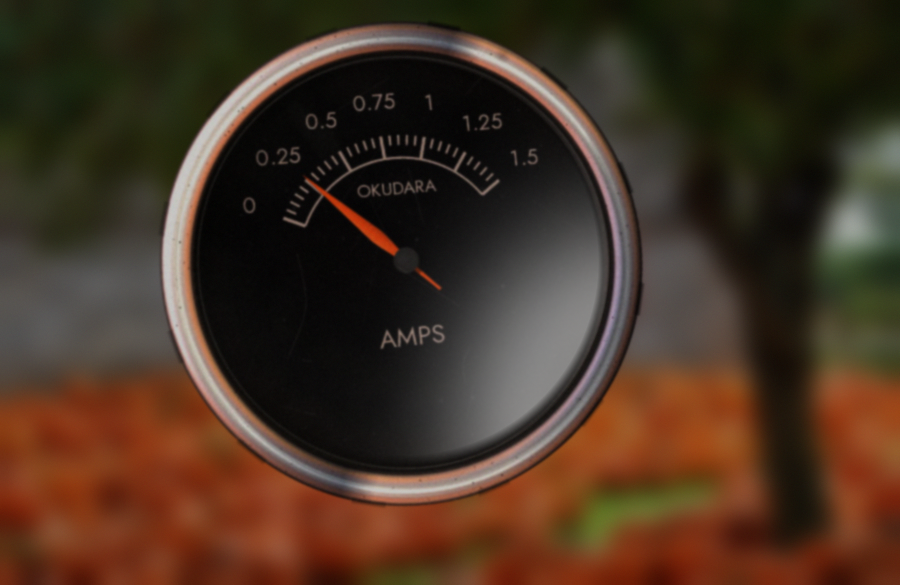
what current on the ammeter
0.25 A
